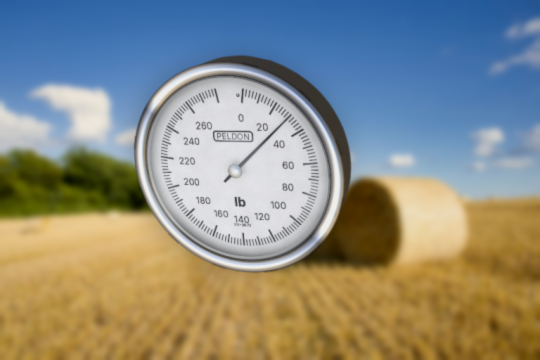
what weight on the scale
30 lb
